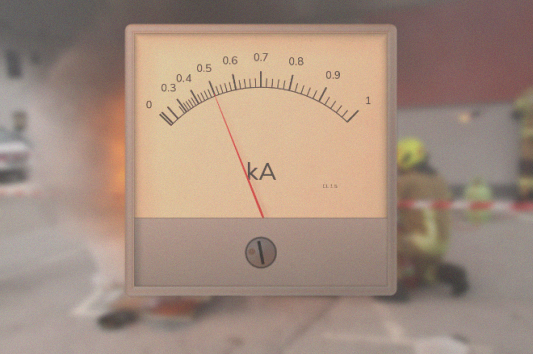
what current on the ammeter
0.5 kA
